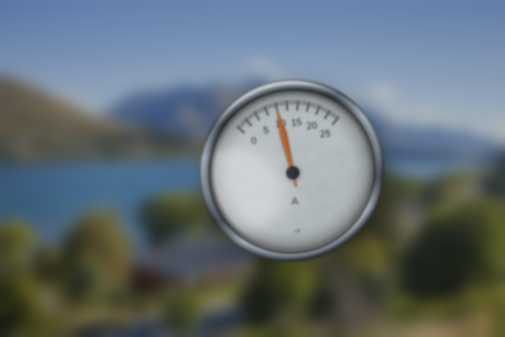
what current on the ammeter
10 A
